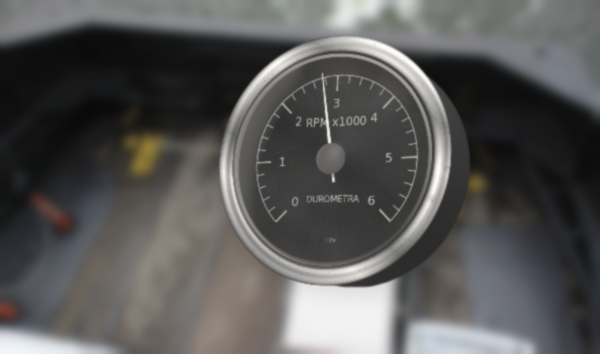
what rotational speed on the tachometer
2800 rpm
